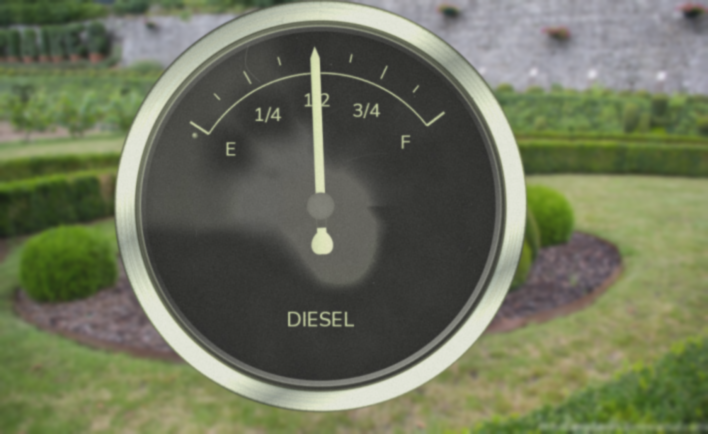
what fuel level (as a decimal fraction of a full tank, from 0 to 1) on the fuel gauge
0.5
